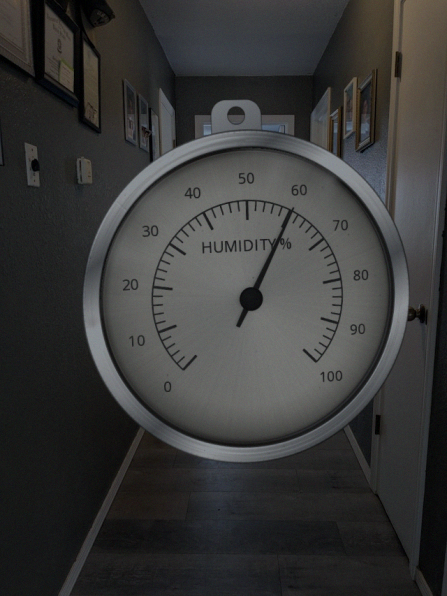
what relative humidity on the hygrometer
60 %
